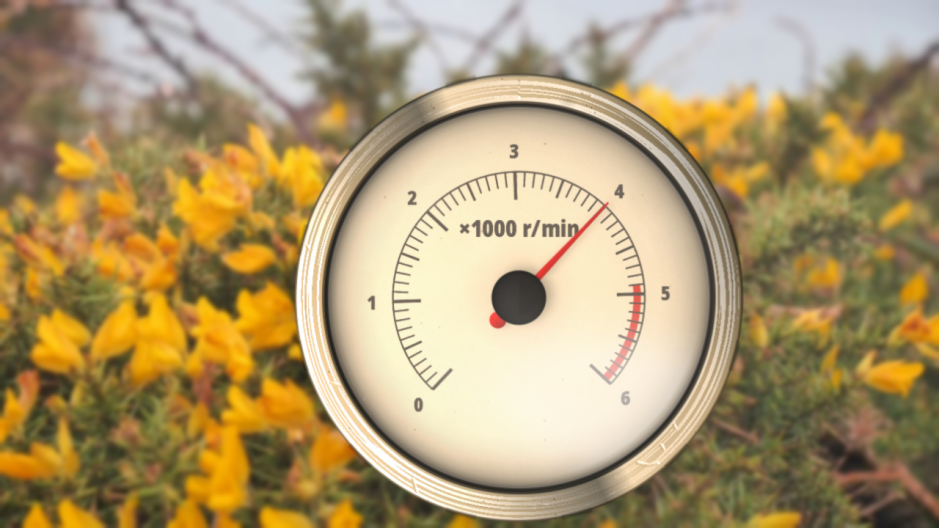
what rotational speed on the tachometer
4000 rpm
